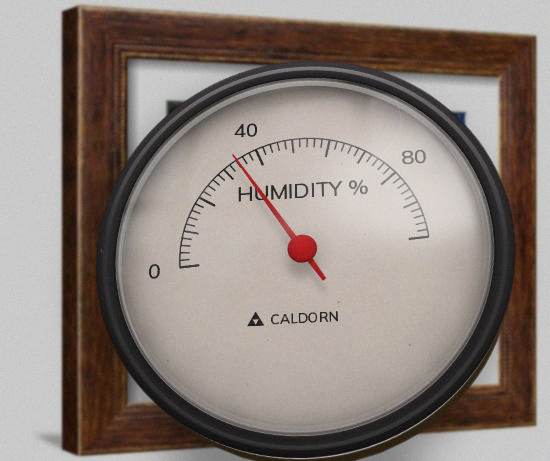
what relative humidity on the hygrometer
34 %
